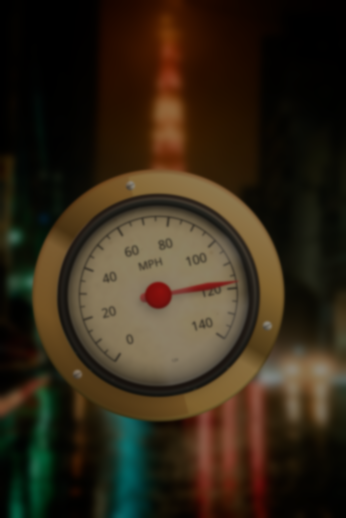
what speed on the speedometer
117.5 mph
